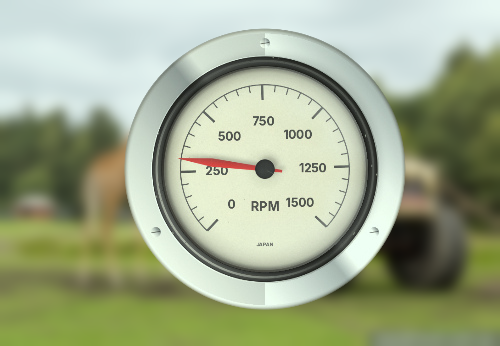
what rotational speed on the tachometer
300 rpm
